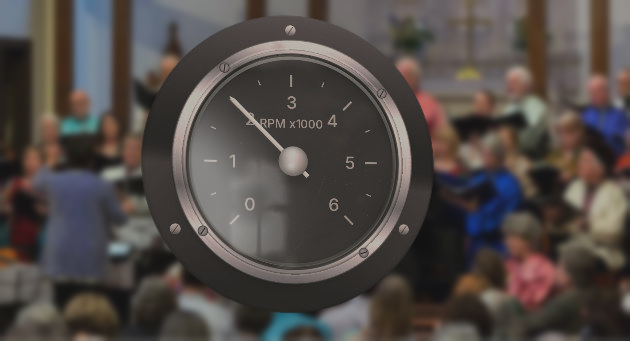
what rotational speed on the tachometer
2000 rpm
